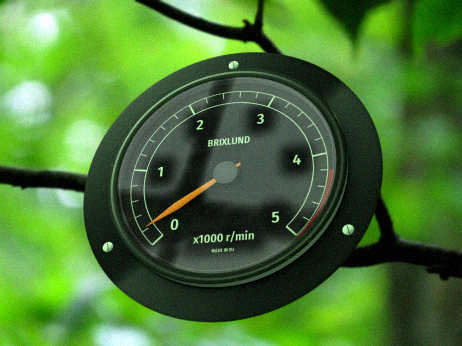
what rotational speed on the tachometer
200 rpm
